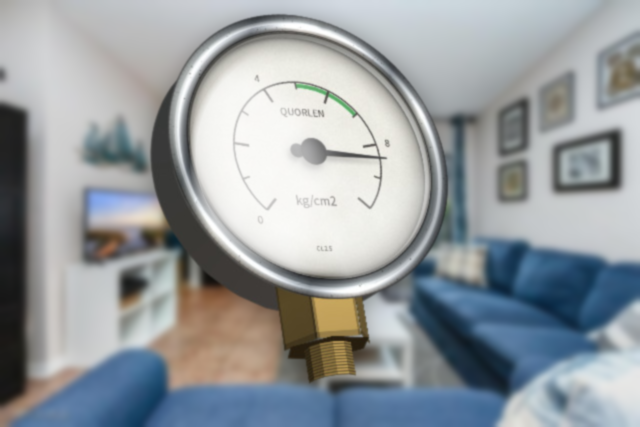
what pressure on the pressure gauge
8.5 kg/cm²
